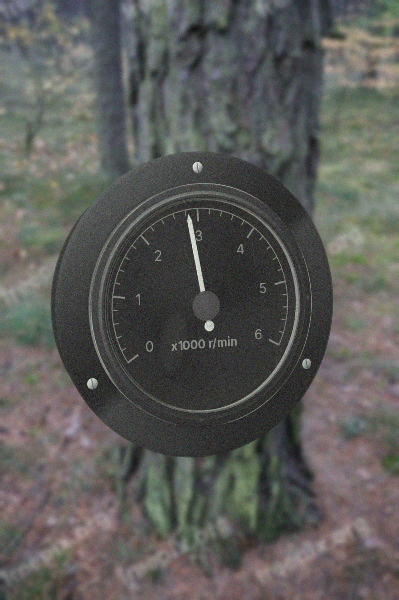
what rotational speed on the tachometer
2800 rpm
